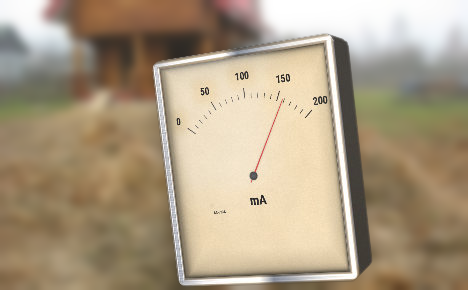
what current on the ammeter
160 mA
